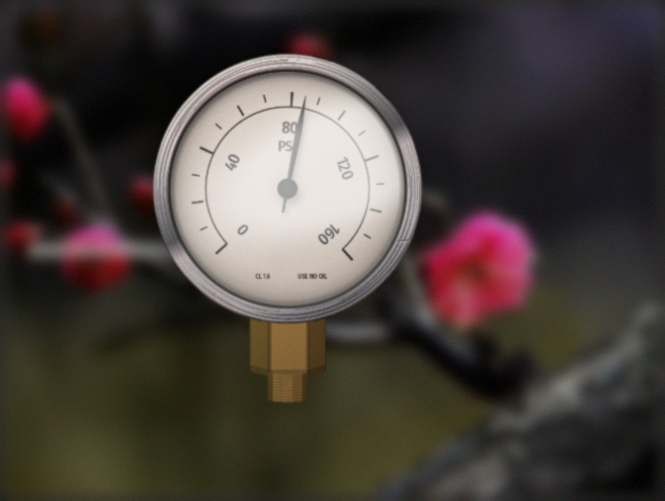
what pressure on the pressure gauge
85 psi
